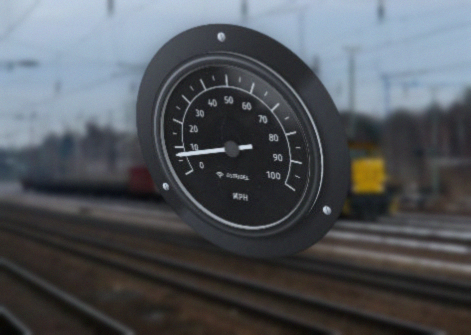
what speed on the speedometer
7.5 mph
